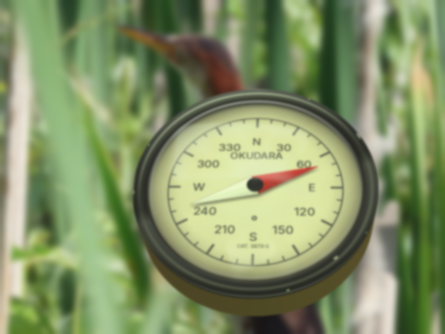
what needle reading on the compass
70 °
